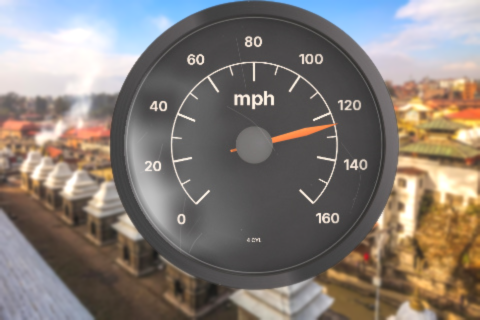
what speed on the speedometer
125 mph
